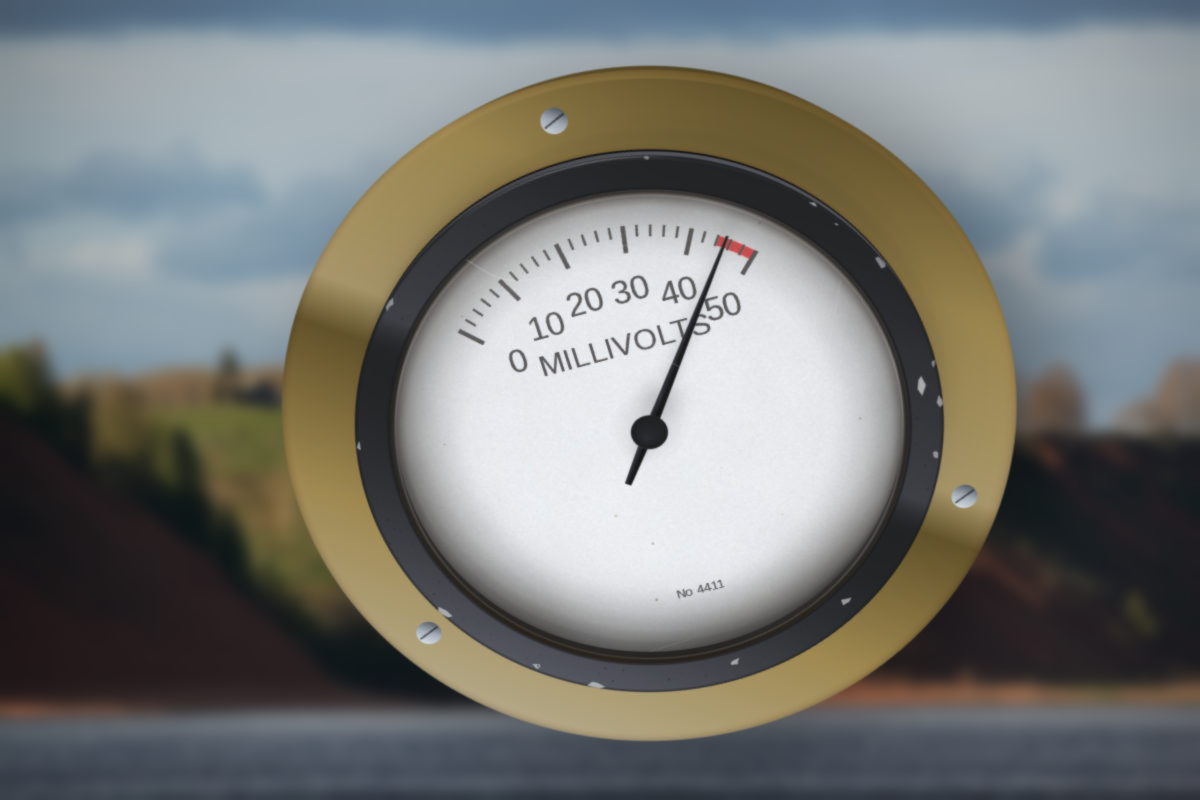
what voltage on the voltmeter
45 mV
